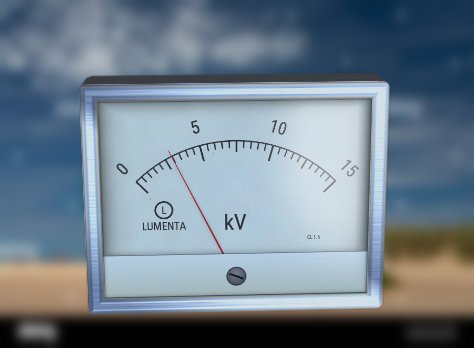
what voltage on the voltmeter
3 kV
